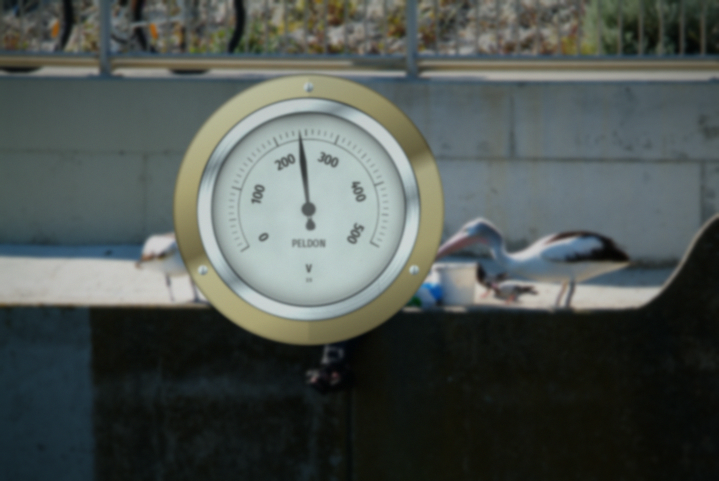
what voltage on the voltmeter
240 V
